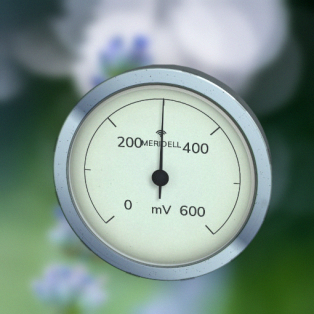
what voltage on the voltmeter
300 mV
